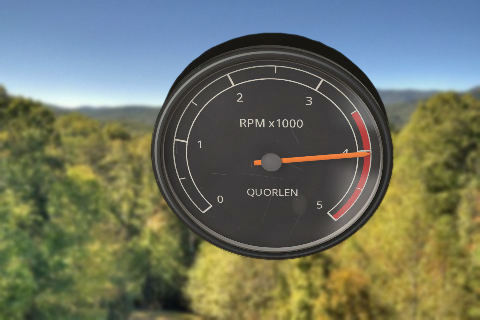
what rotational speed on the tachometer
4000 rpm
